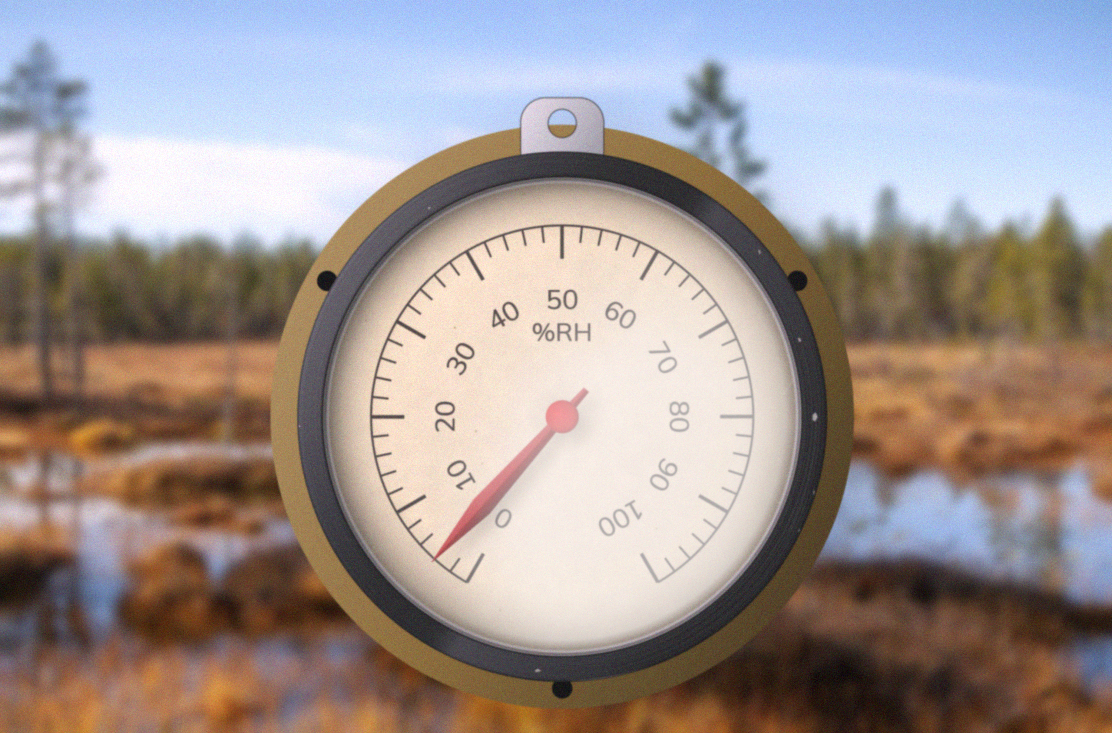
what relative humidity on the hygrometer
4 %
